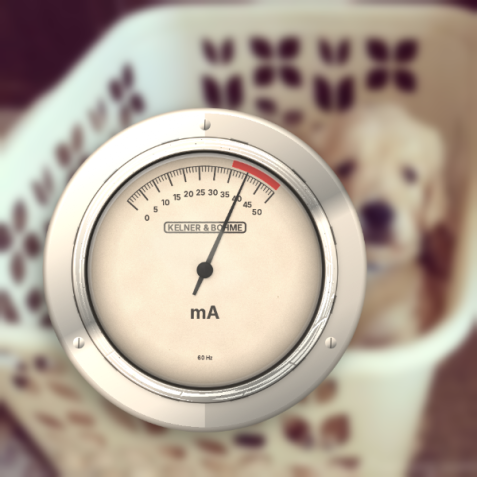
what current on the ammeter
40 mA
